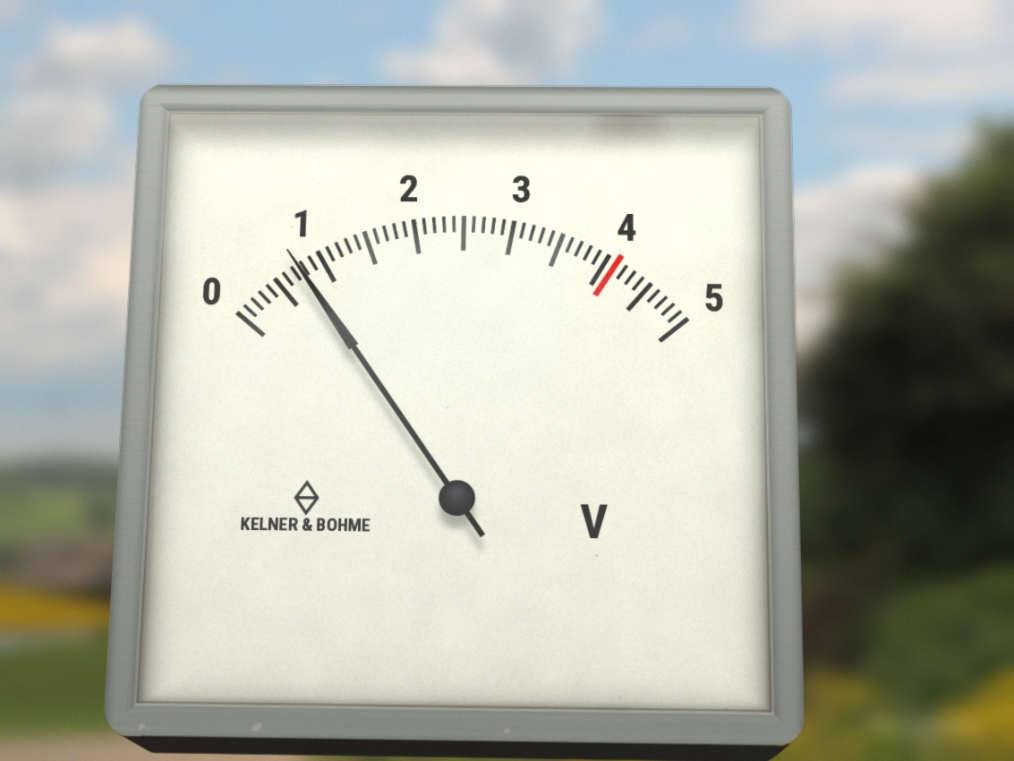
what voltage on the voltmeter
0.75 V
